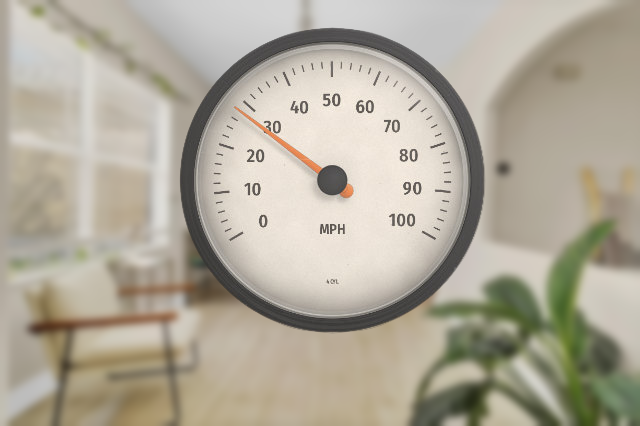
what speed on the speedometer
28 mph
